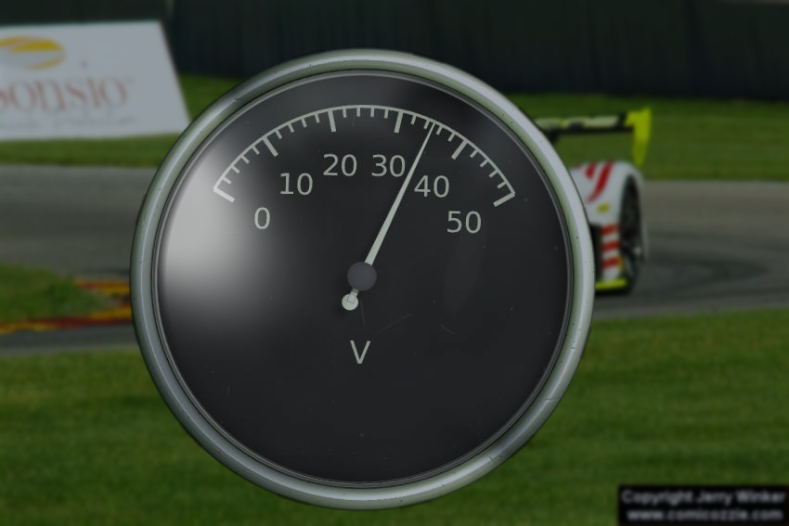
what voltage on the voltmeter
35 V
